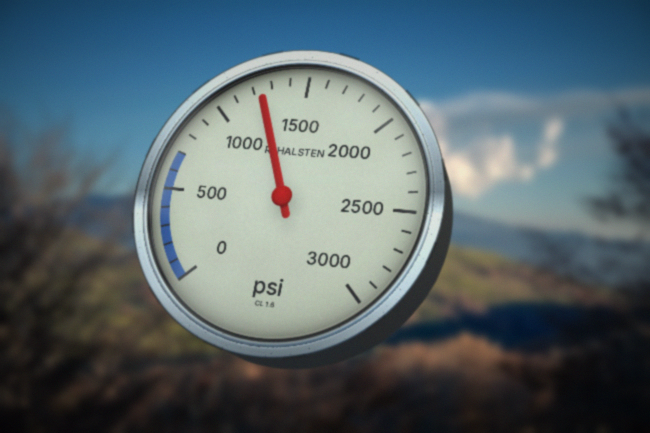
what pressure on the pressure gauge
1250 psi
